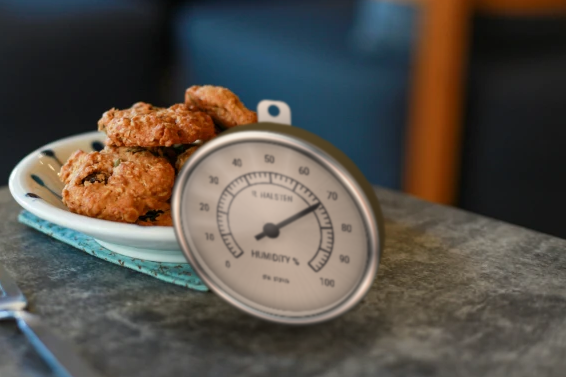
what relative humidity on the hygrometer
70 %
